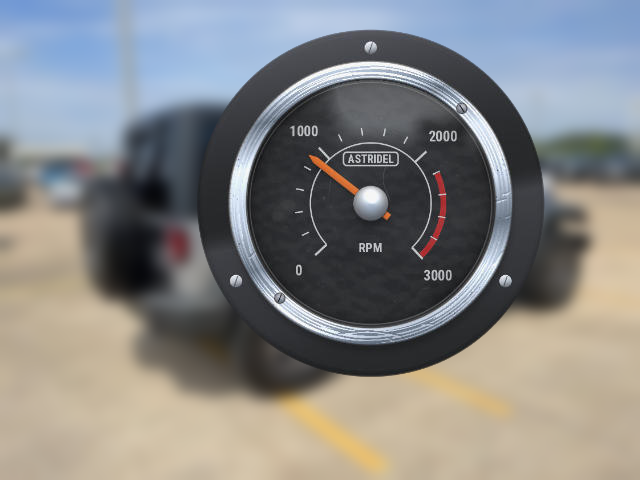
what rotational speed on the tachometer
900 rpm
